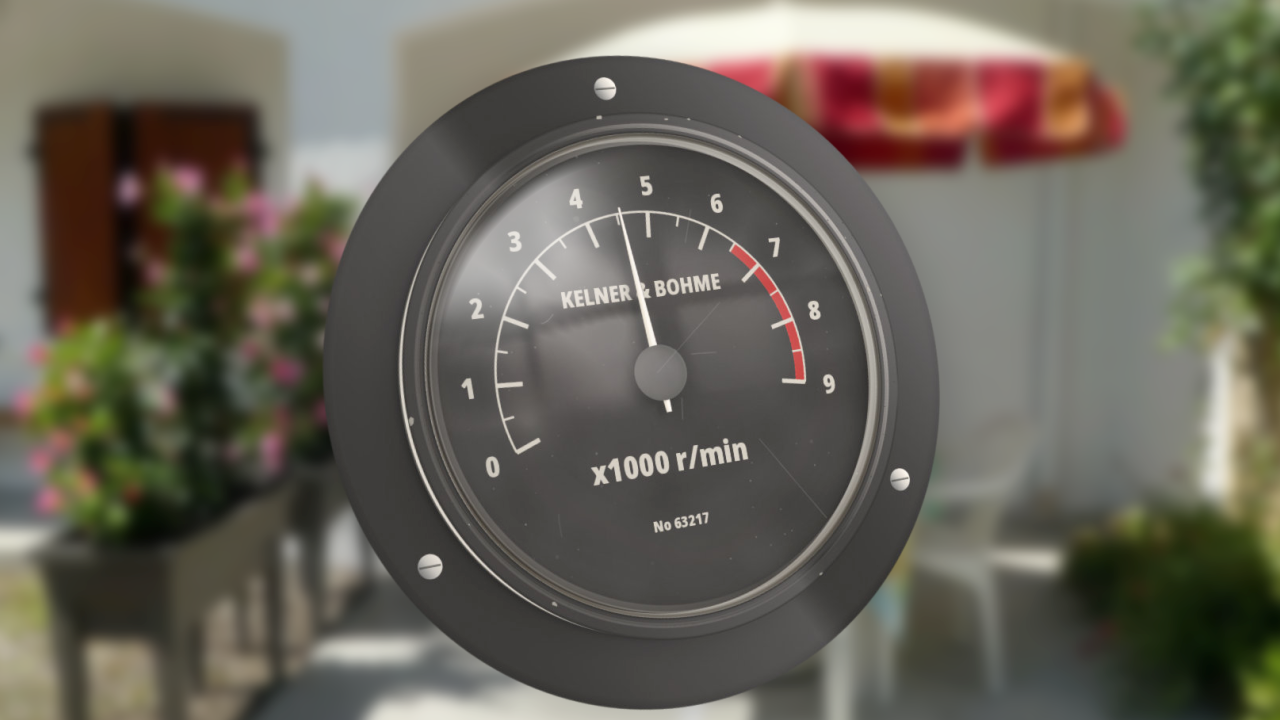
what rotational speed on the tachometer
4500 rpm
